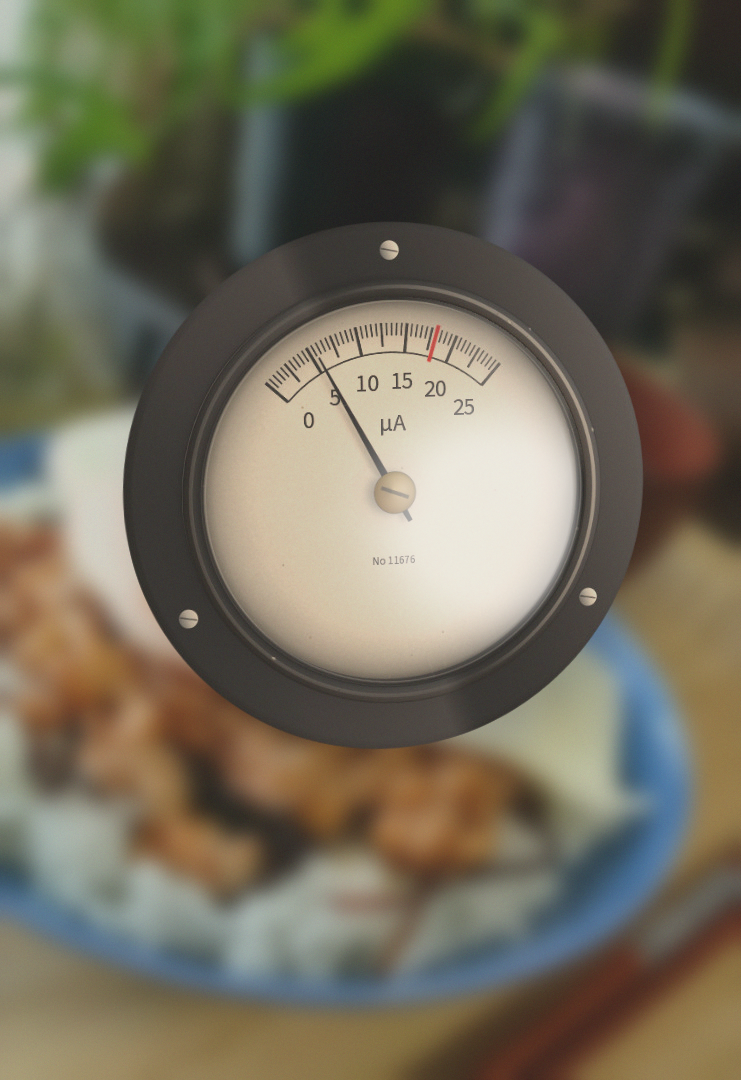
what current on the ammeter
5.5 µA
